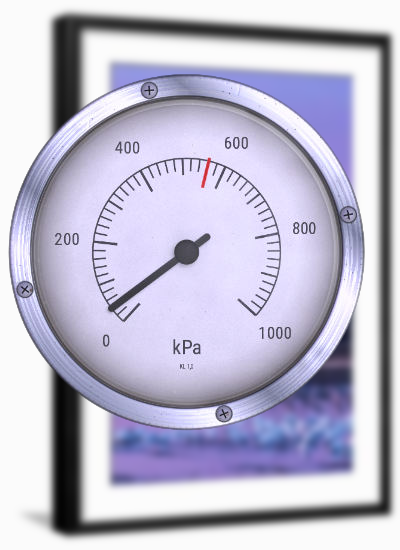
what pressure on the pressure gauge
40 kPa
